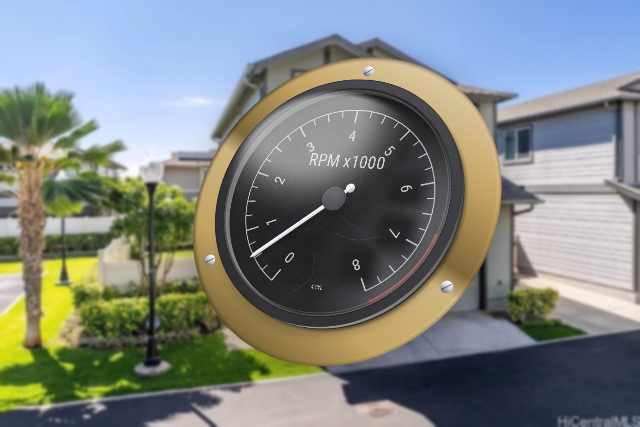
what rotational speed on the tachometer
500 rpm
